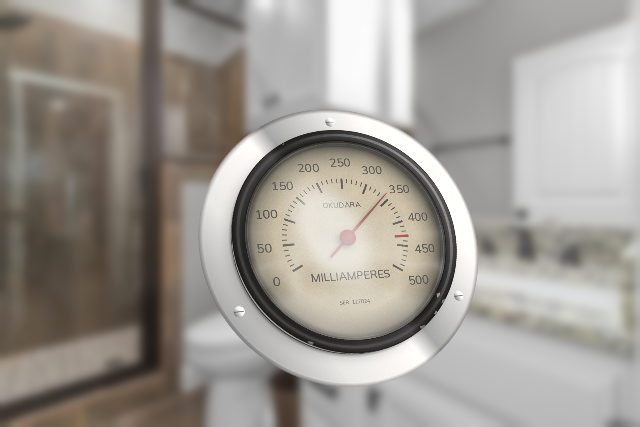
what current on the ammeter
340 mA
